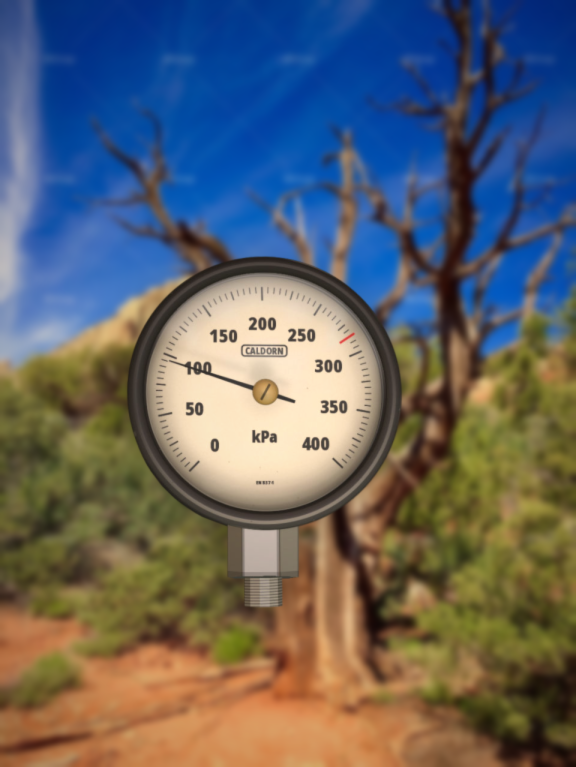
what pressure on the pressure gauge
95 kPa
